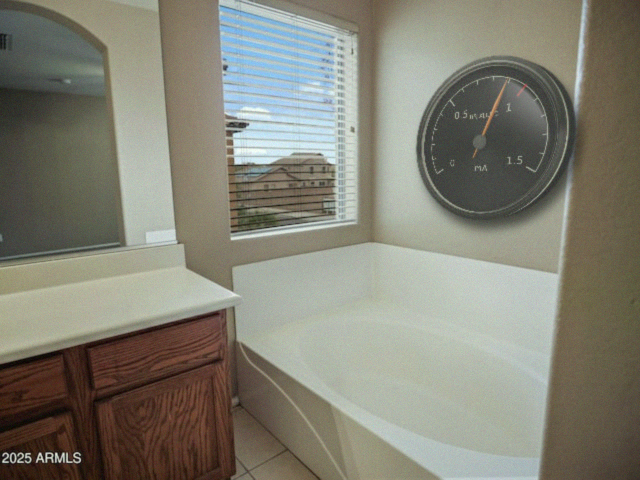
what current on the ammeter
0.9 mA
